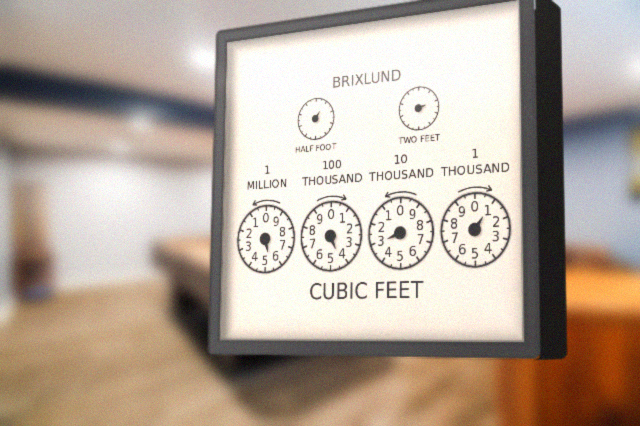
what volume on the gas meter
543100 ft³
